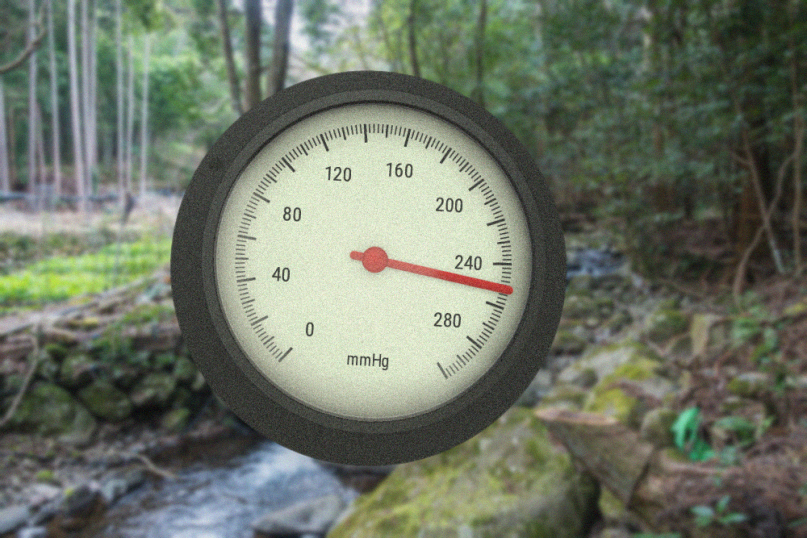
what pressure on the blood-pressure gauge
252 mmHg
